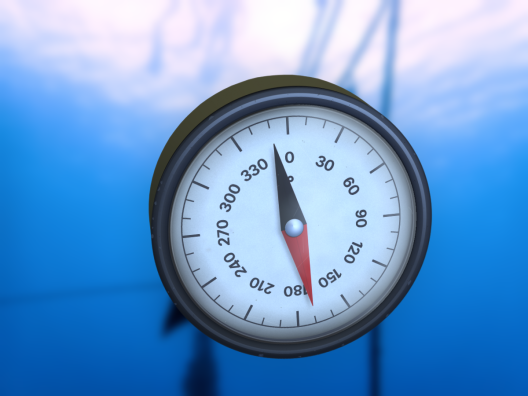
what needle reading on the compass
170 °
